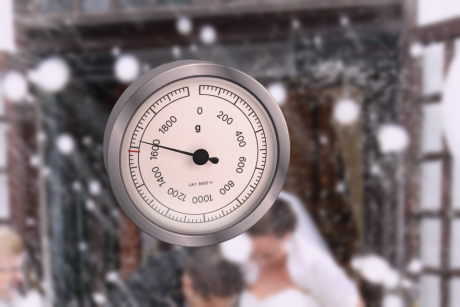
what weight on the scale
1640 g
